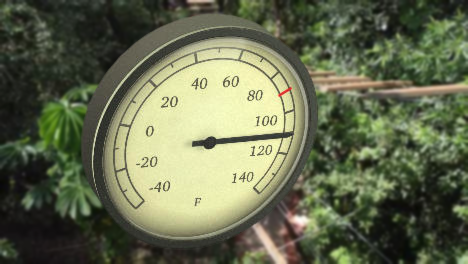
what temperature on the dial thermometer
110 °F
